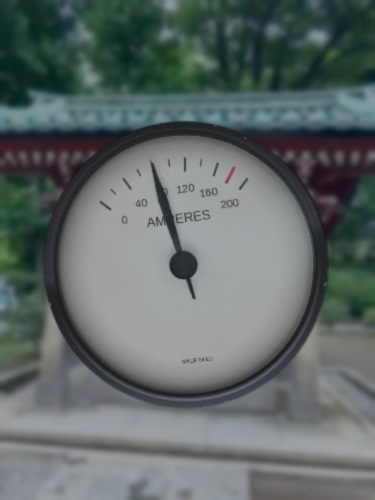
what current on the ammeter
80 A
